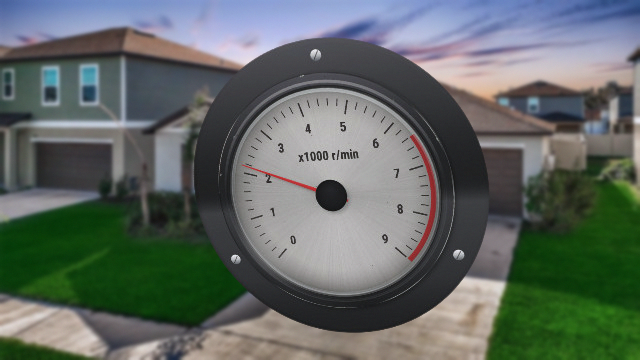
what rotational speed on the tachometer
2200 rpm
